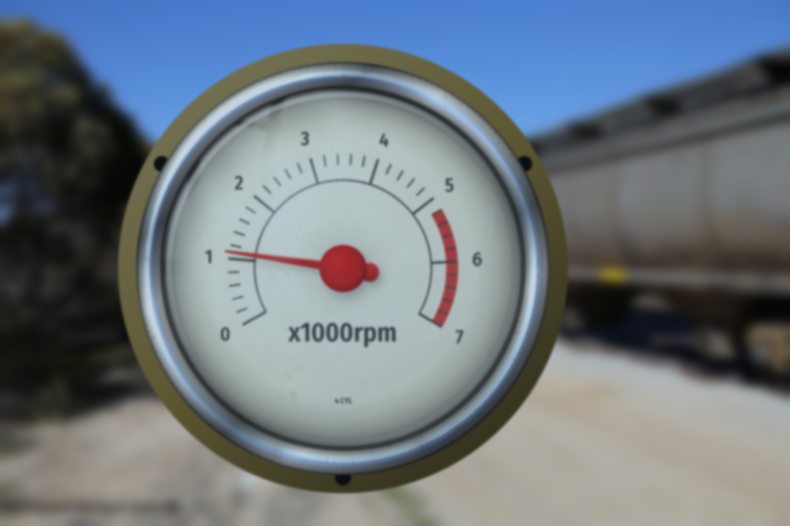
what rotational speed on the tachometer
1100 rpm
